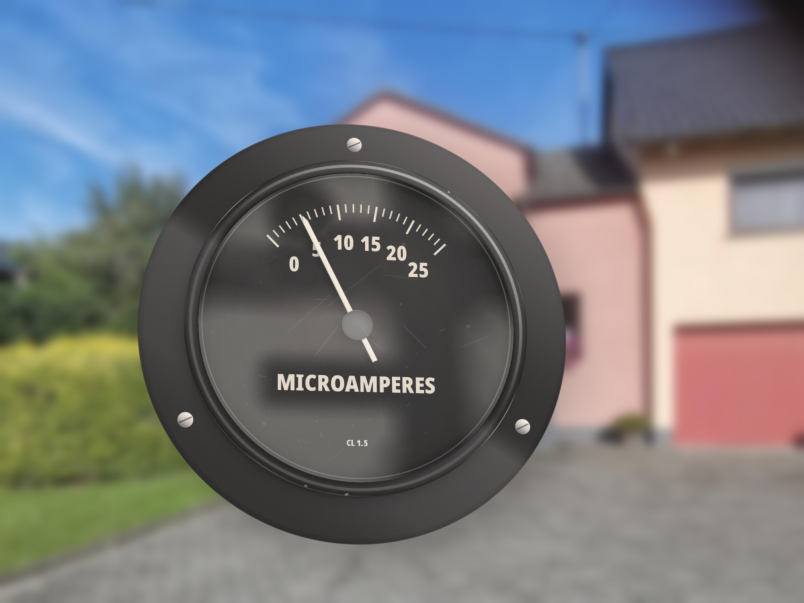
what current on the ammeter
5 µA
